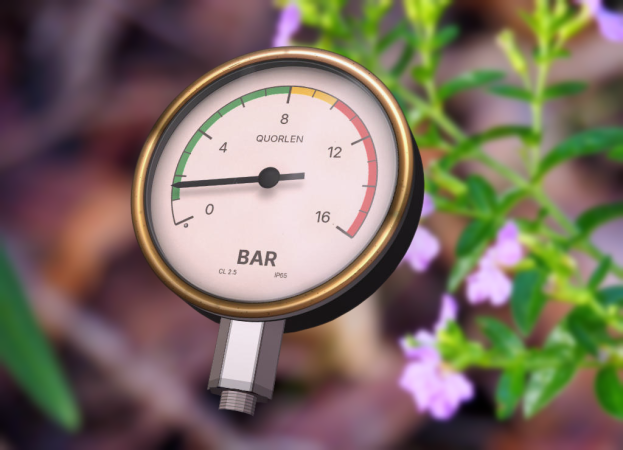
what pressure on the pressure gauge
1.5 bar
